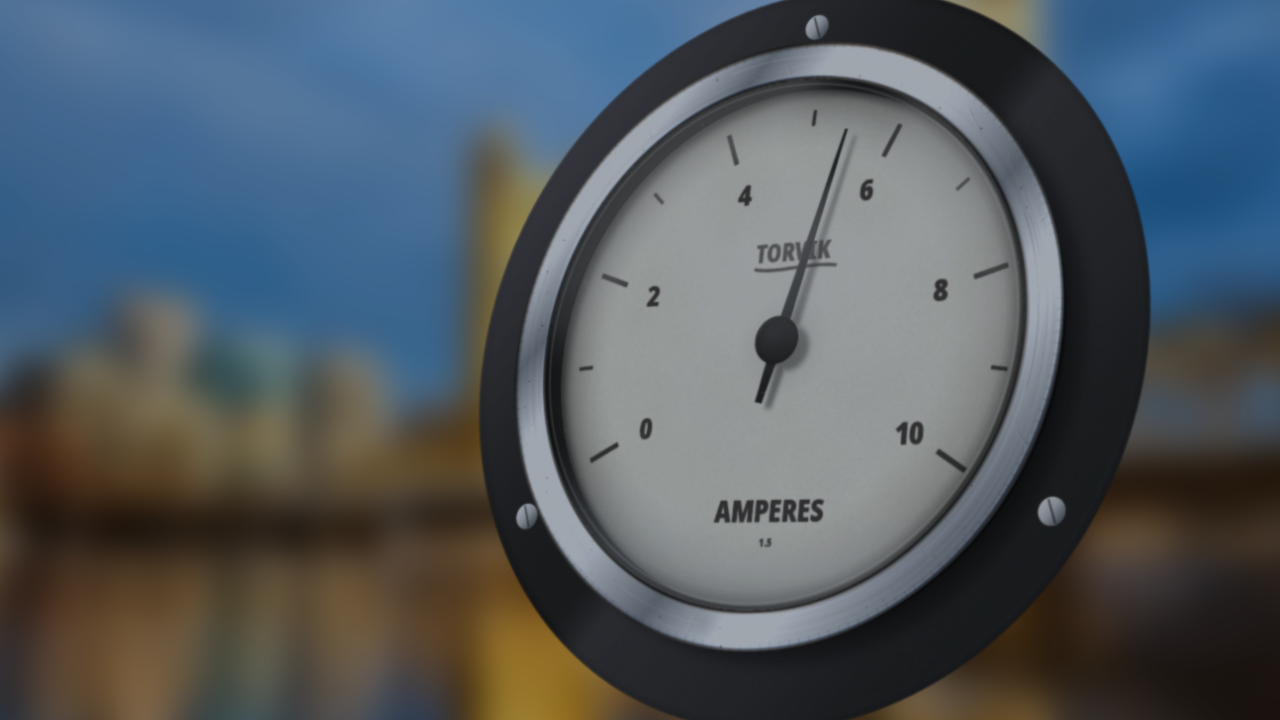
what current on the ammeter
5.5 A
